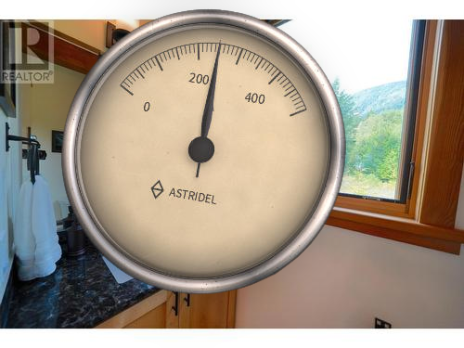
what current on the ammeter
250 A
